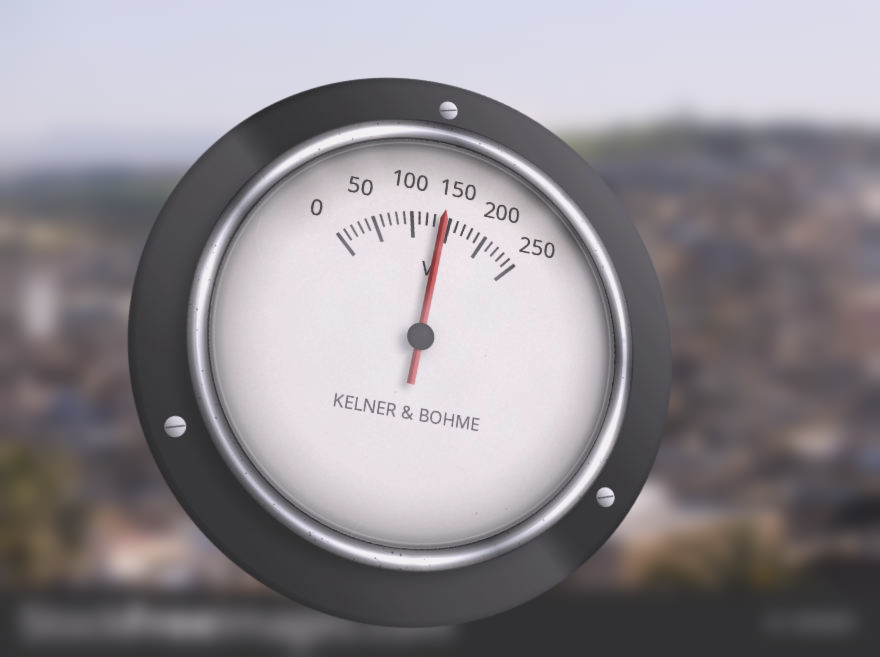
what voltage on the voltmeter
140 V
